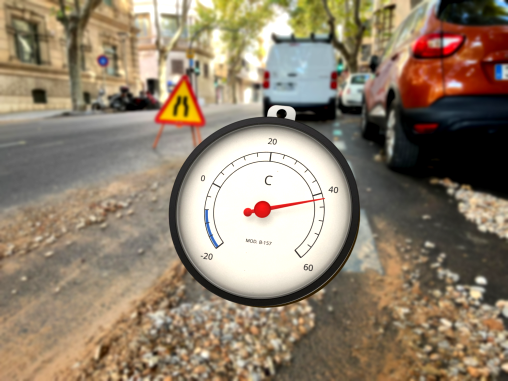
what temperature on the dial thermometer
42 °C
